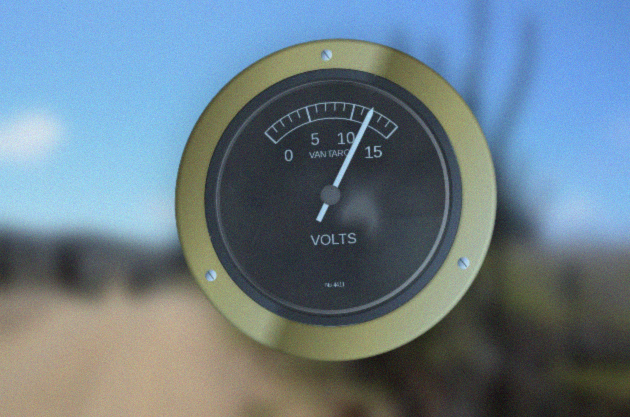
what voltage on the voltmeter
12 V
